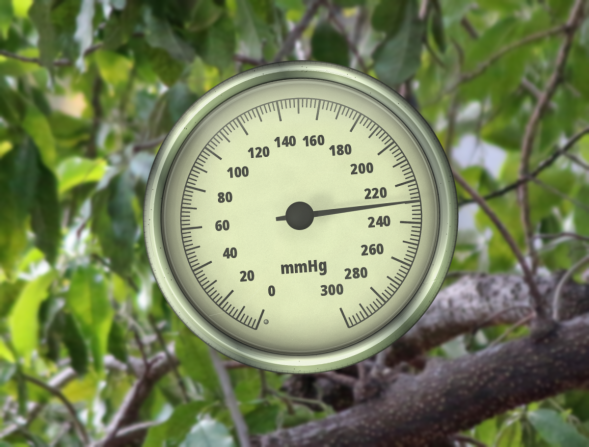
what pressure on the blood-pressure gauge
230 mmHg
